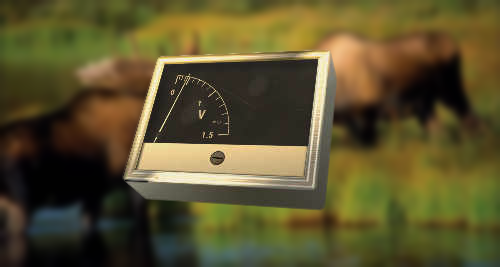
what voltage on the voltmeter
0.5 V
